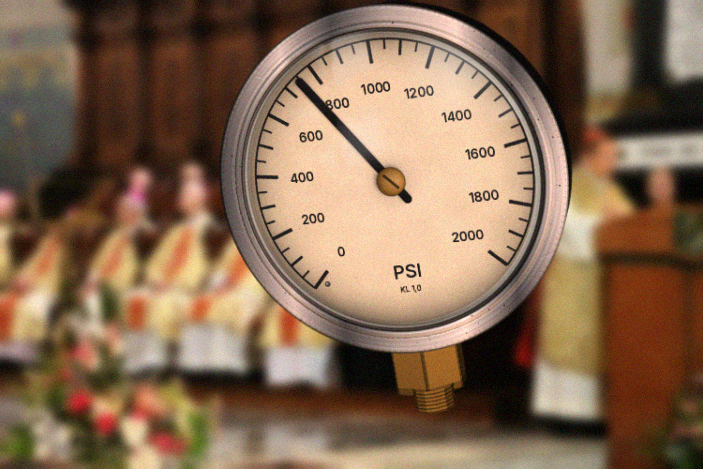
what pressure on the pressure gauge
750 psi
